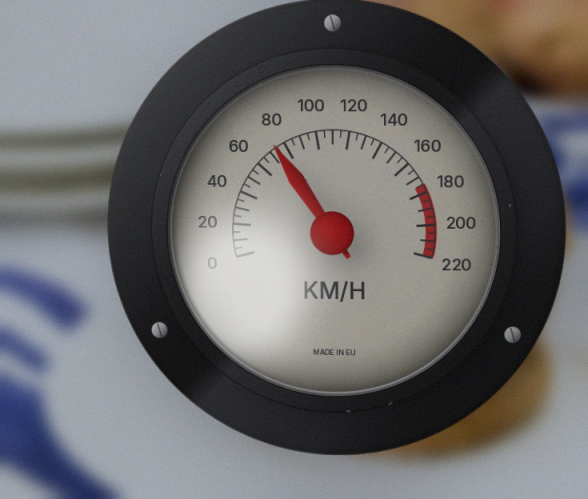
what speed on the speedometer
75 km/h
